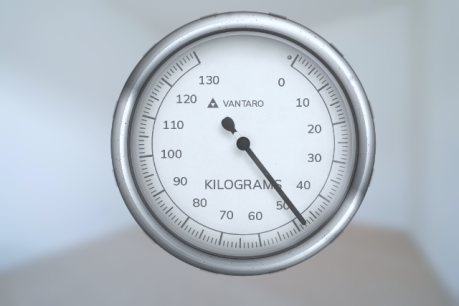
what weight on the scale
48 kg
